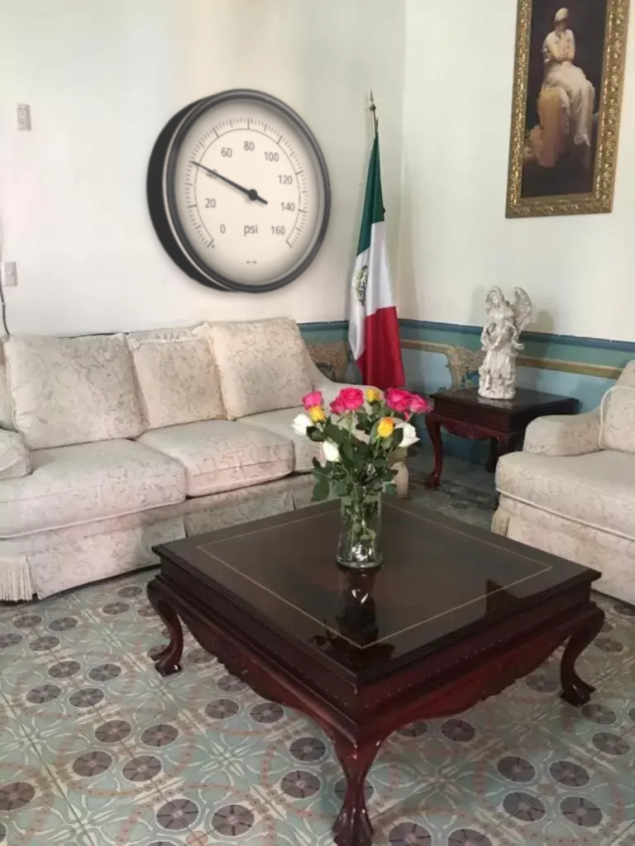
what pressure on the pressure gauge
40 psi
